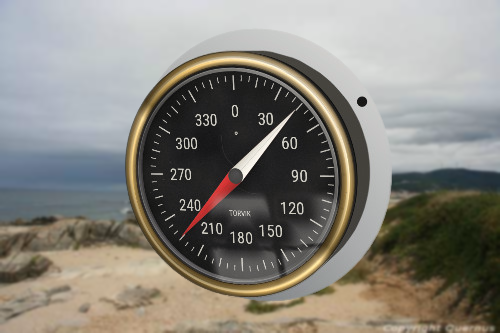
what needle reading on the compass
225 °
